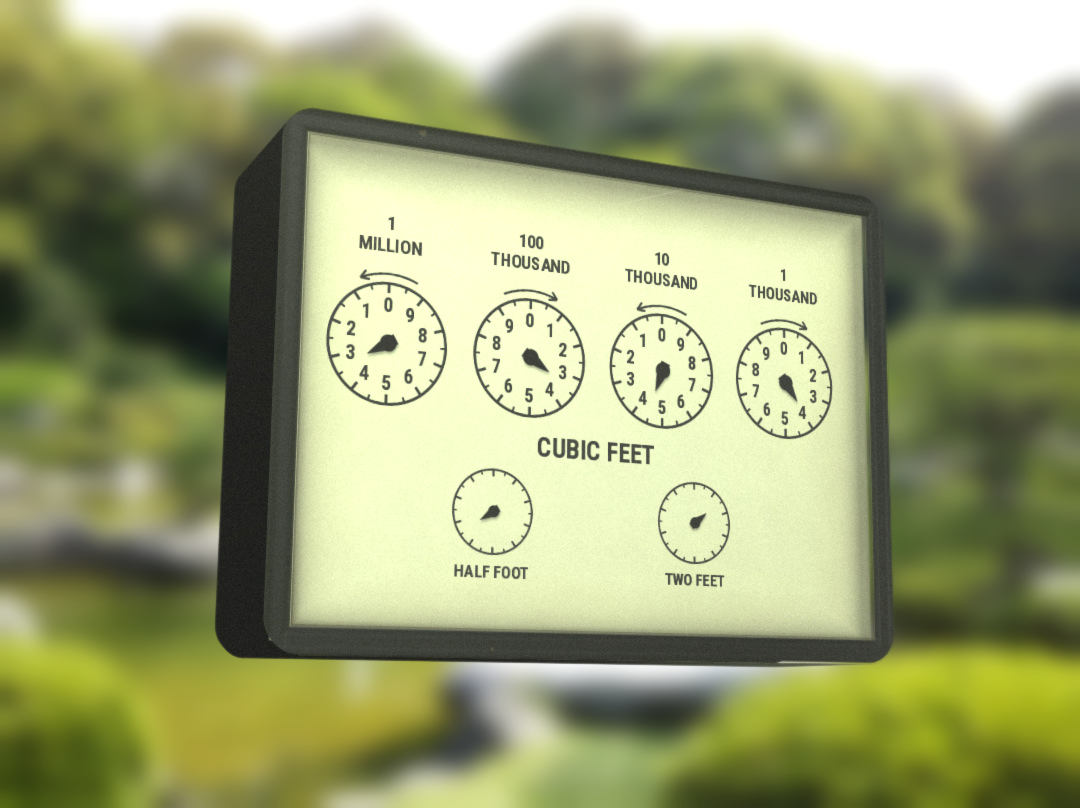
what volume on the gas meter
334400 ft³
